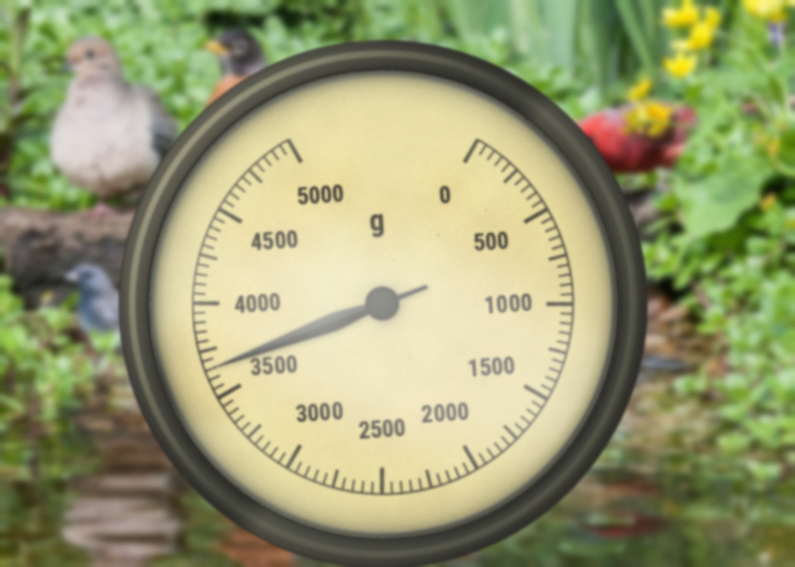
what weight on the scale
3650 g
